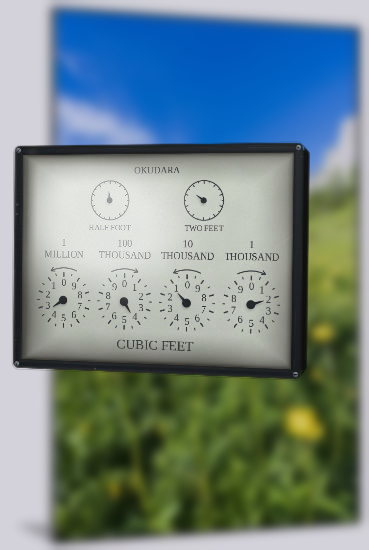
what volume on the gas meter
341200 ft³
